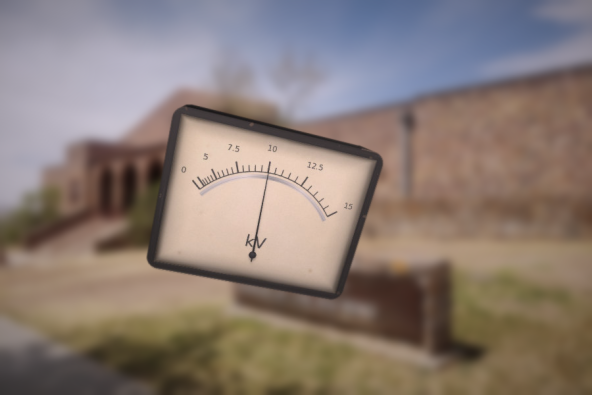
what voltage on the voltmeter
10 kV
